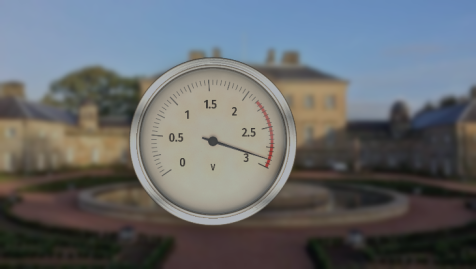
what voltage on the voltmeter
2.9 V
